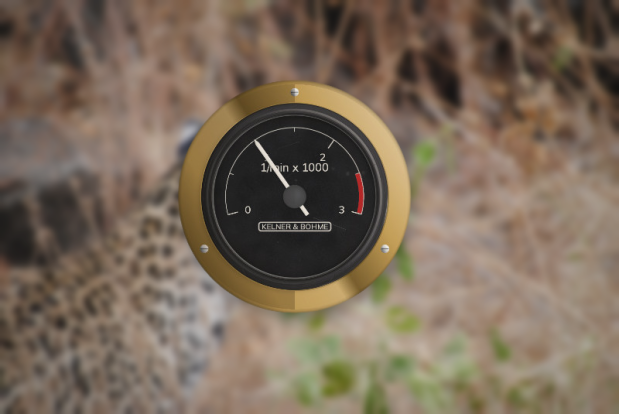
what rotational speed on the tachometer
1000 rpm
